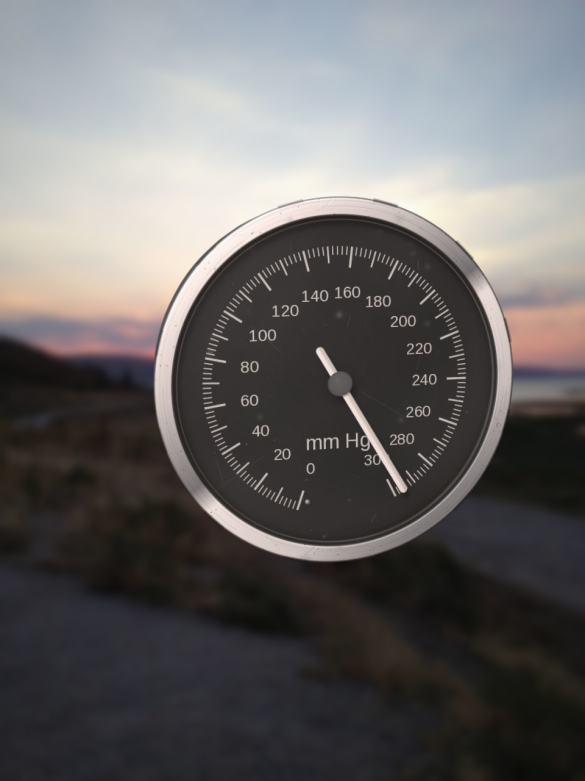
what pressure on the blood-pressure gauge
296 mmHg
